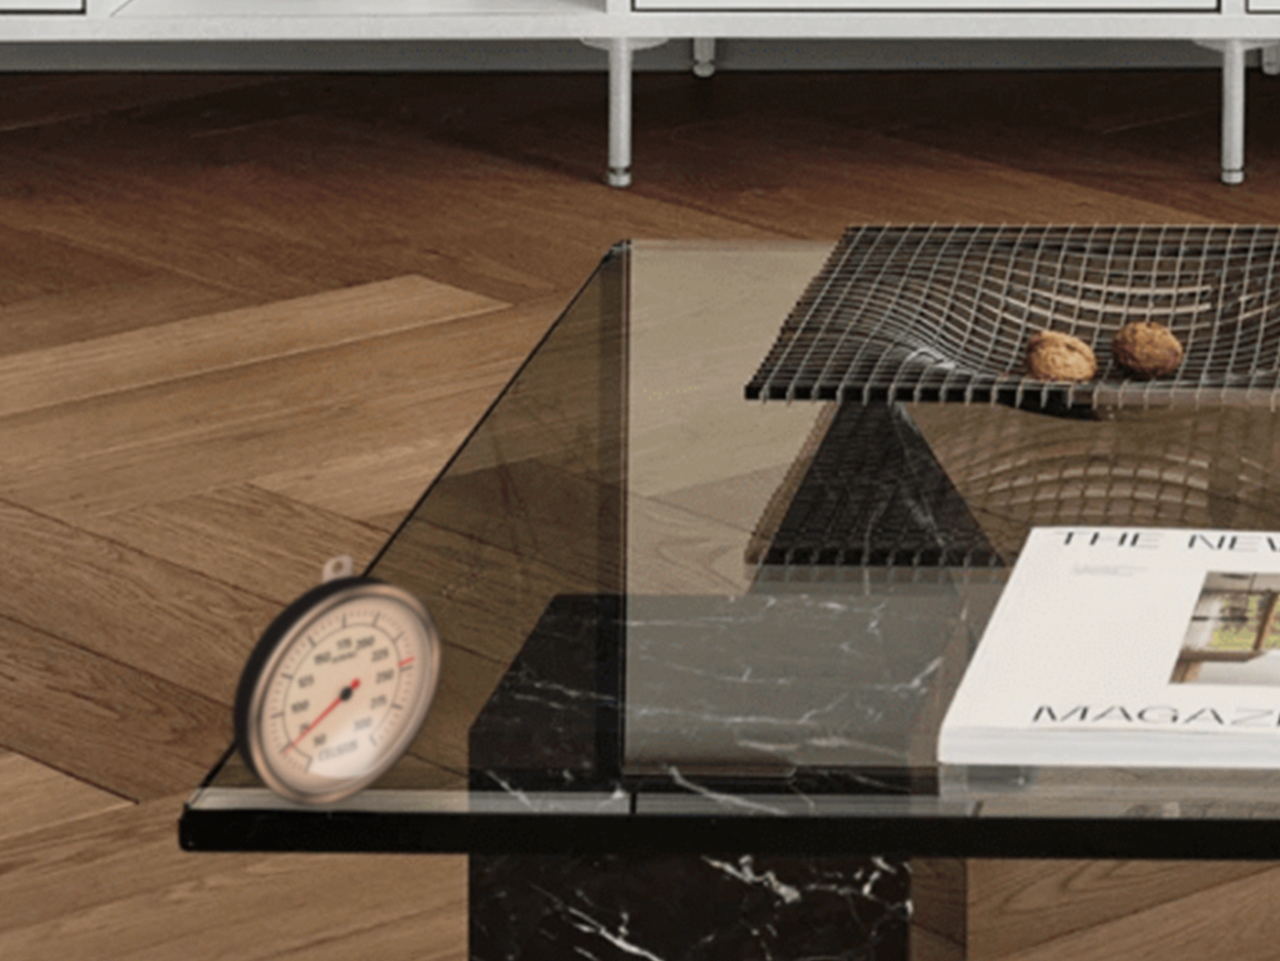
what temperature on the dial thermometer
75 °C
